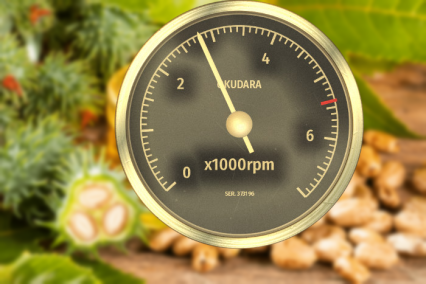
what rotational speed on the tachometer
2800 rpm
